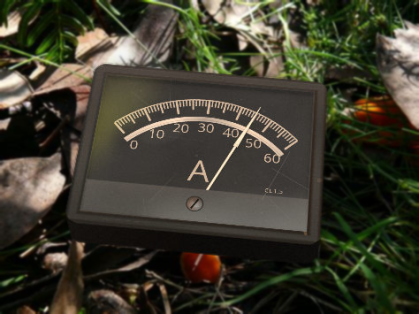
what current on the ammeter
45 A
